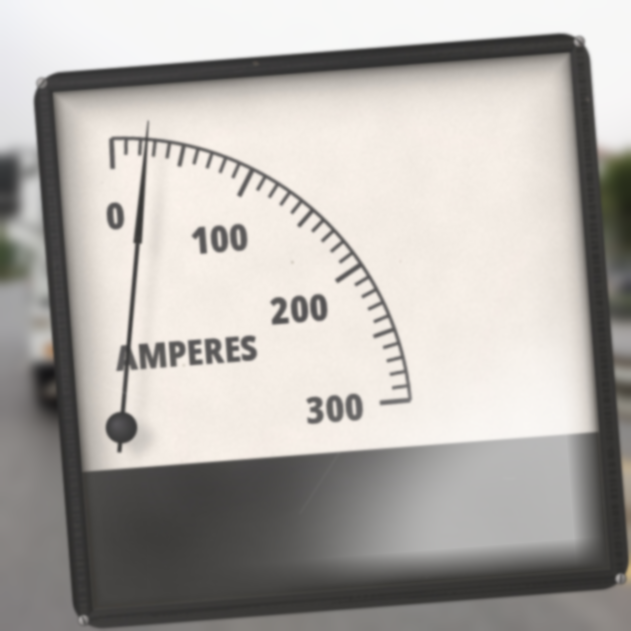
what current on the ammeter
25 A
